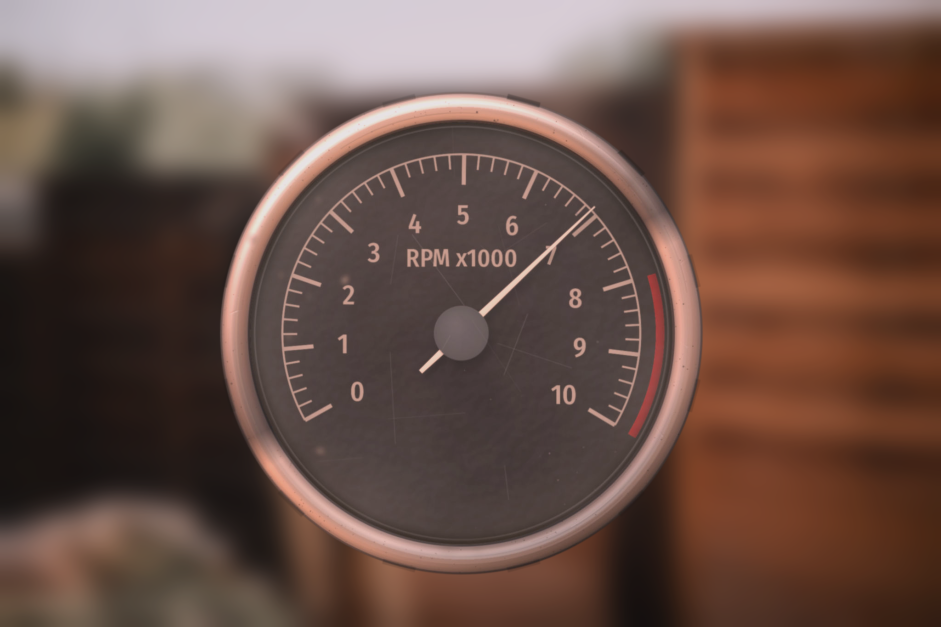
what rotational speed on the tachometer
6900 rpm
